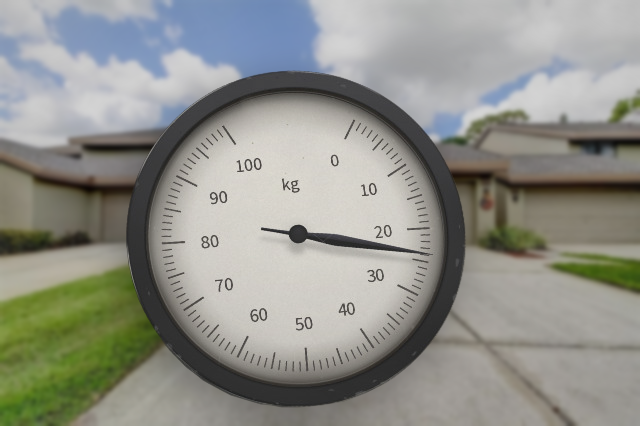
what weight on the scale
24 kg
